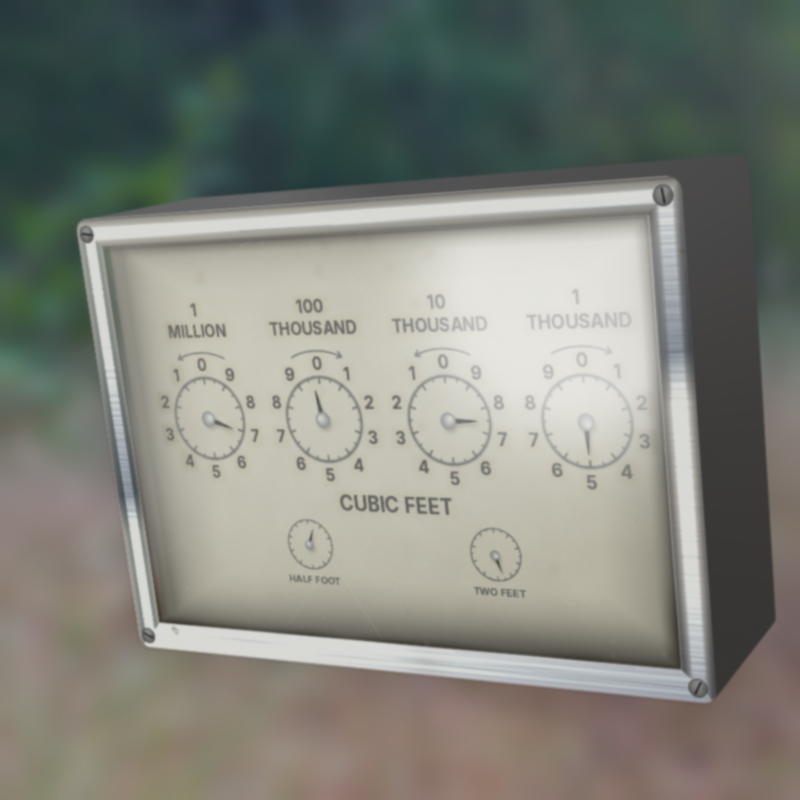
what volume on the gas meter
697500 ft³
